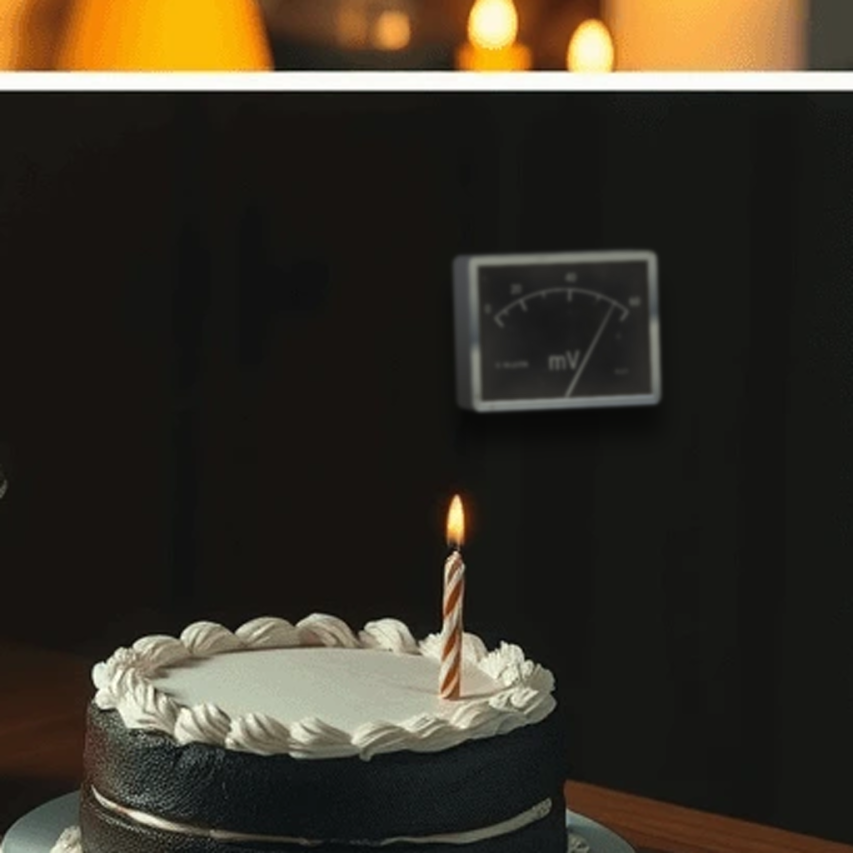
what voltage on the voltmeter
55 mV
